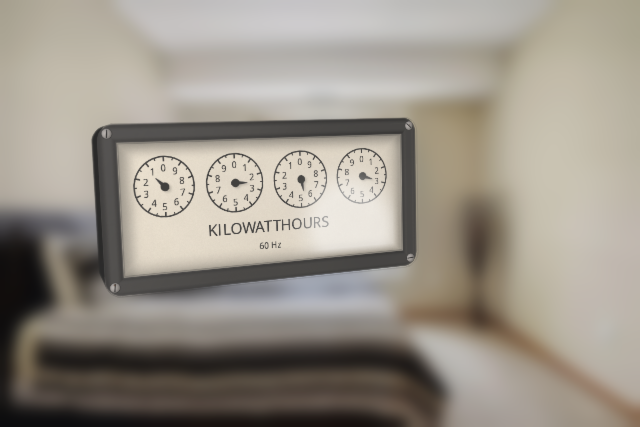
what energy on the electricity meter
1253 kWh
